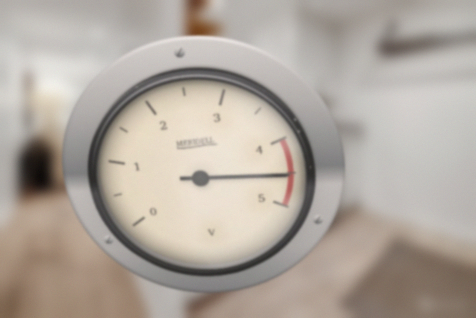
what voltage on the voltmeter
4.5 V
